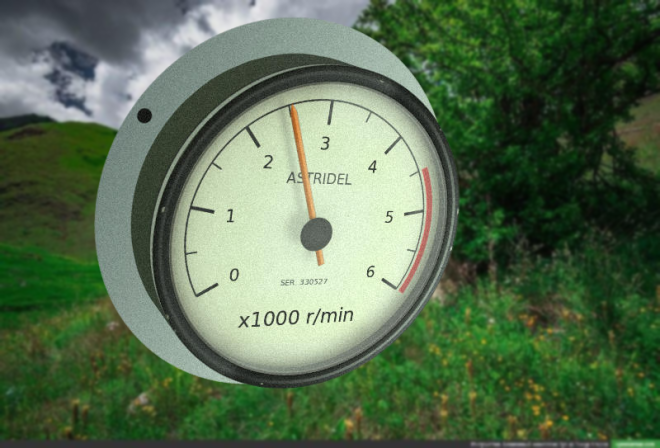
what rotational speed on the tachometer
2500 rpm
